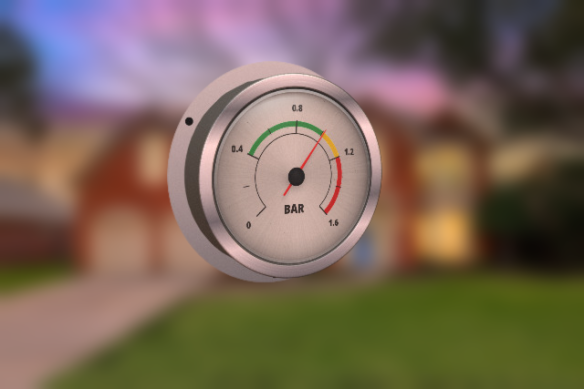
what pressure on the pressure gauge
1 bar
